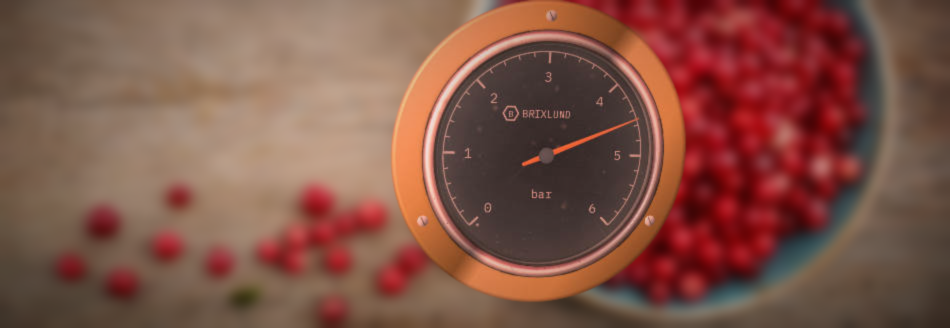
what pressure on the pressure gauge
4.5 bar
